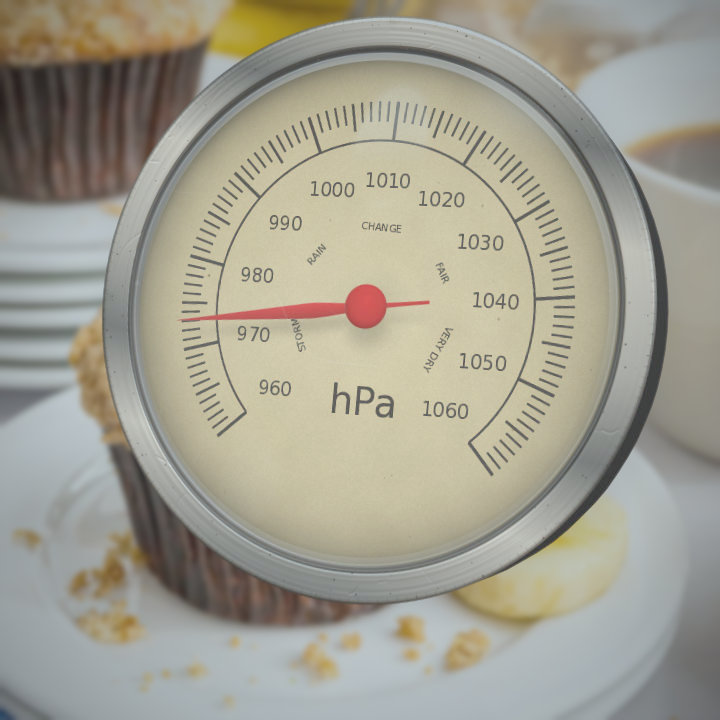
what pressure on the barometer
973 hPa
